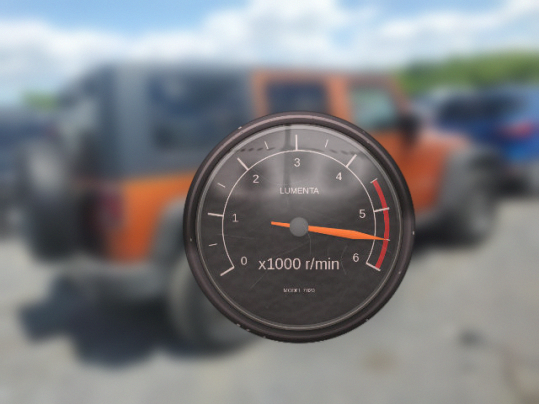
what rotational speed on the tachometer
5500 rpm
